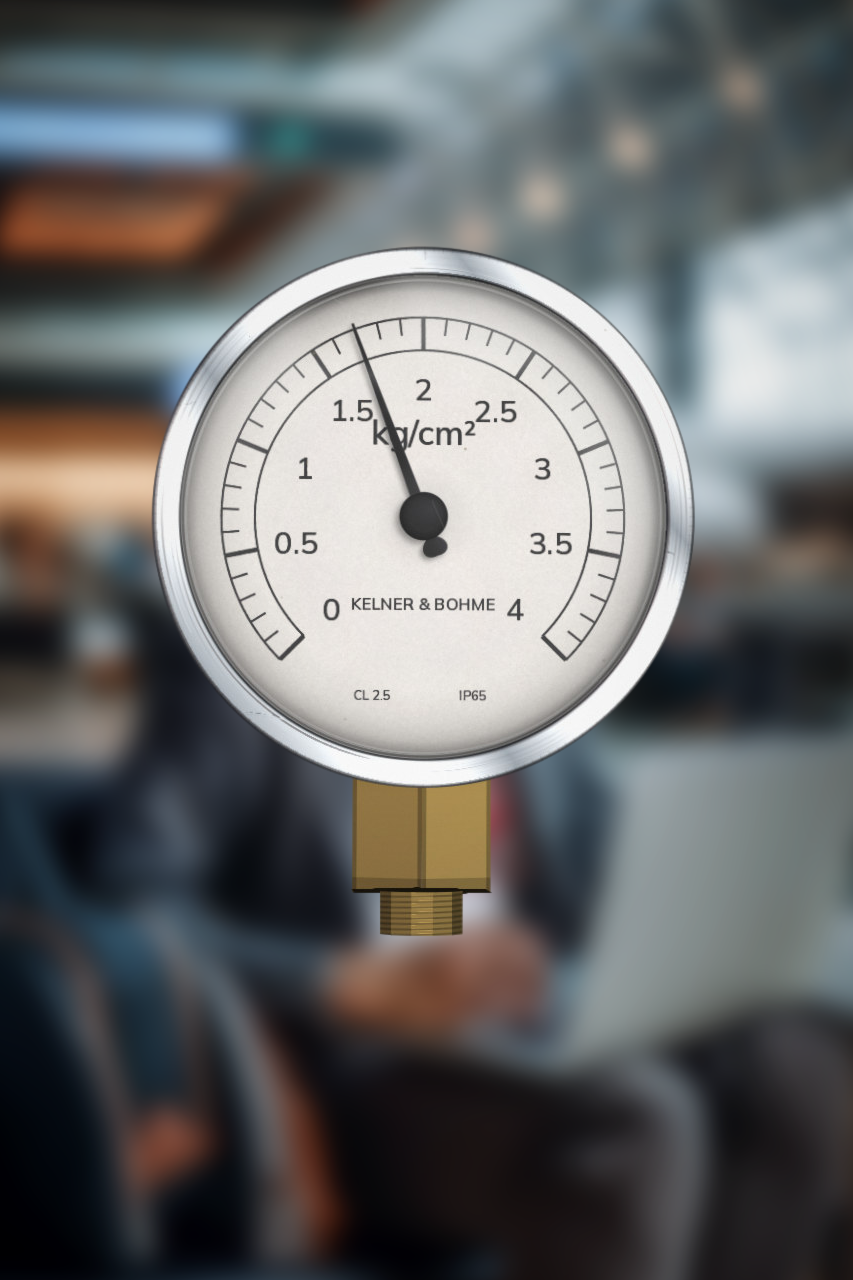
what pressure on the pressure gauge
1.7 kg/cm²
